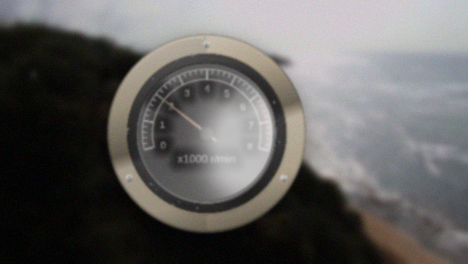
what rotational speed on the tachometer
2000 rpm
